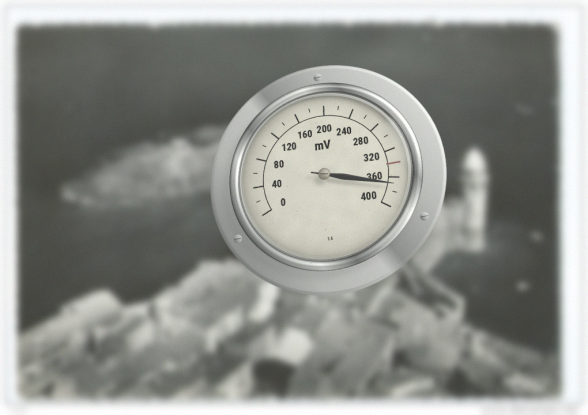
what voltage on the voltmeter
370 mV
